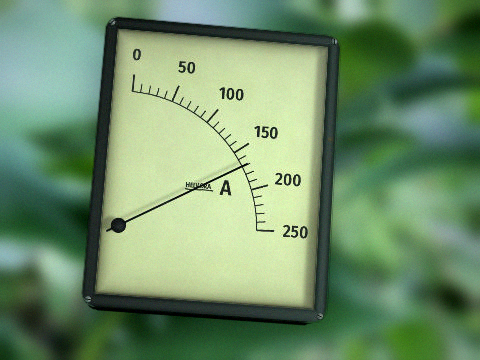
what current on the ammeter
170 A
